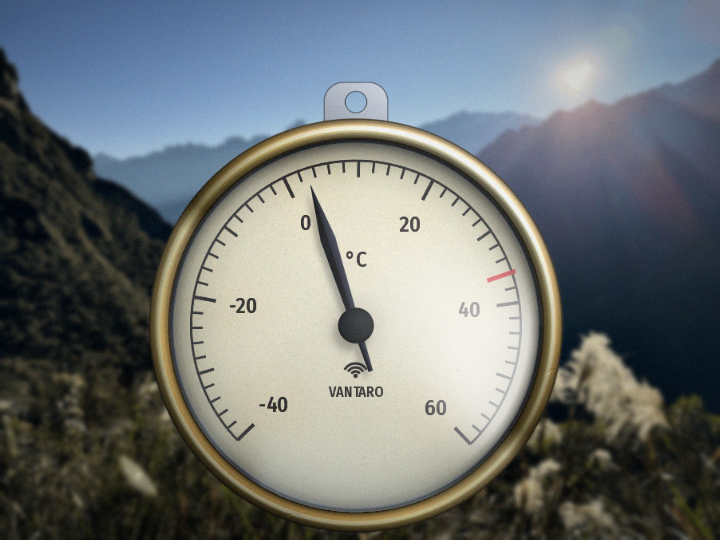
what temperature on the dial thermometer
3 °C
